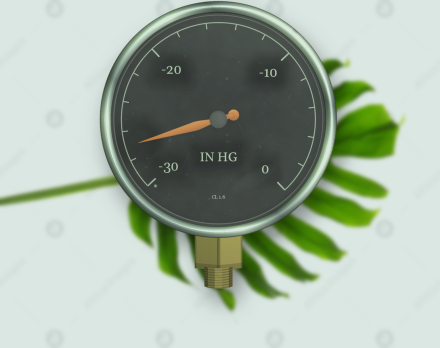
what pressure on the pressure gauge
-27 inHg
